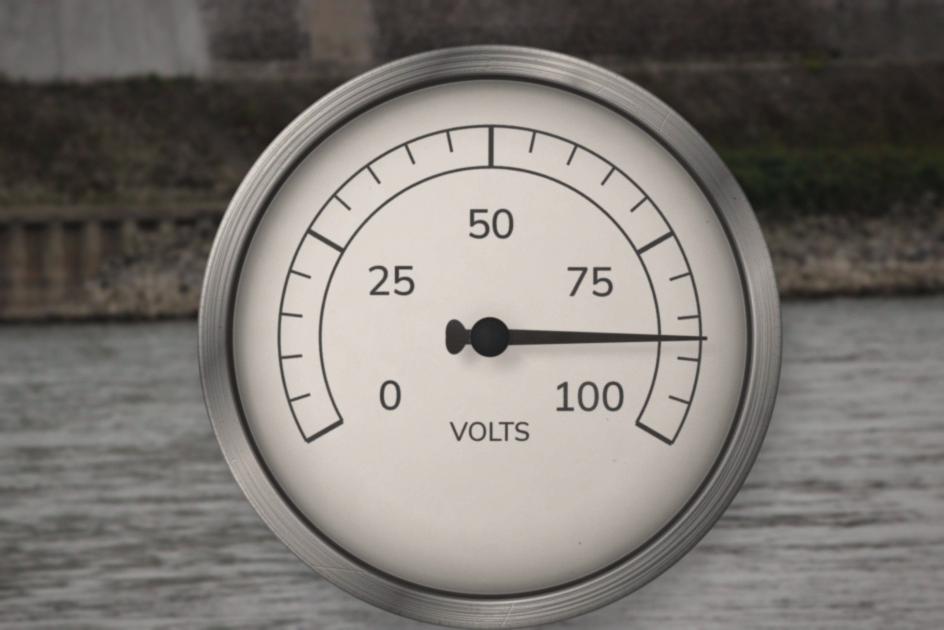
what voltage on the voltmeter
87.5 V
